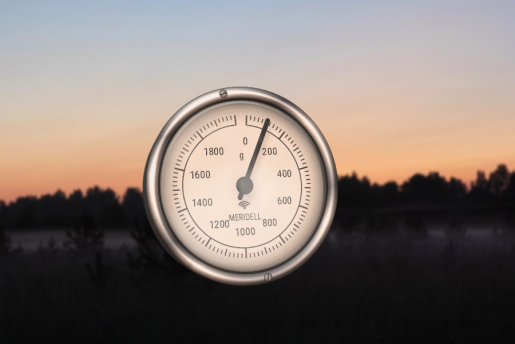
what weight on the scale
100 g
